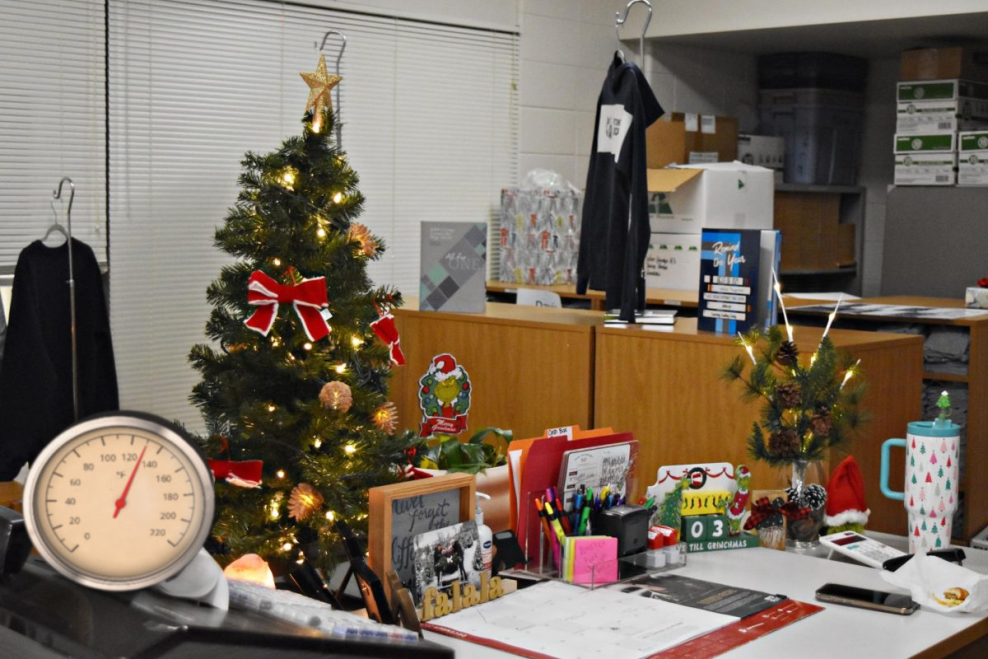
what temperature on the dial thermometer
130 °F
